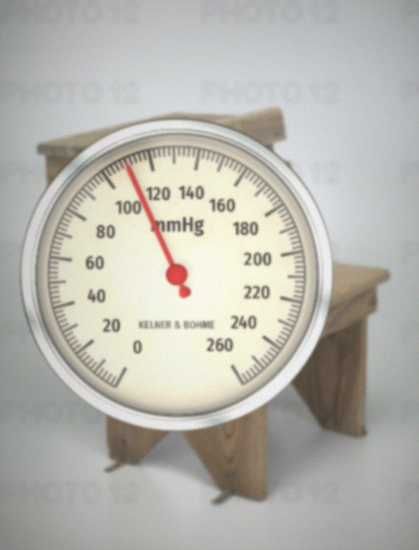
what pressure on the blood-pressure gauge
110 mmHg
